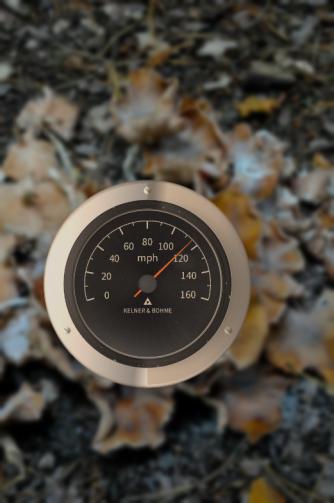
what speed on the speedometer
115 mph
